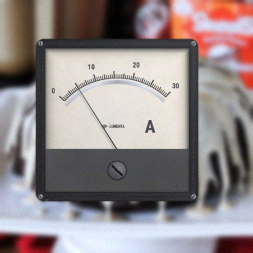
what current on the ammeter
5 A
